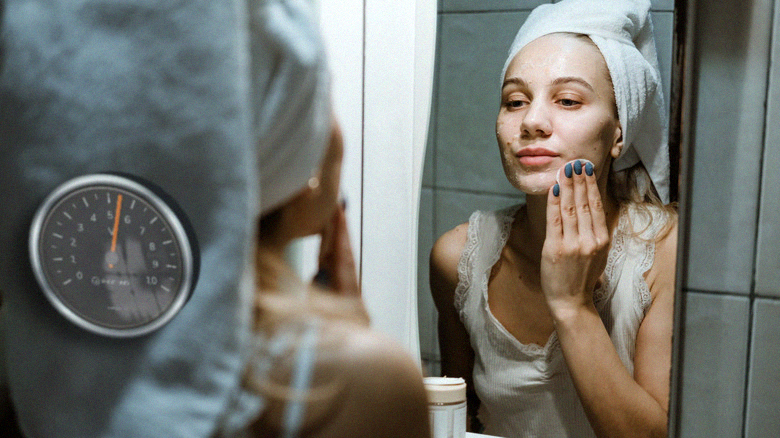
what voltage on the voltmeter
5.5 V
